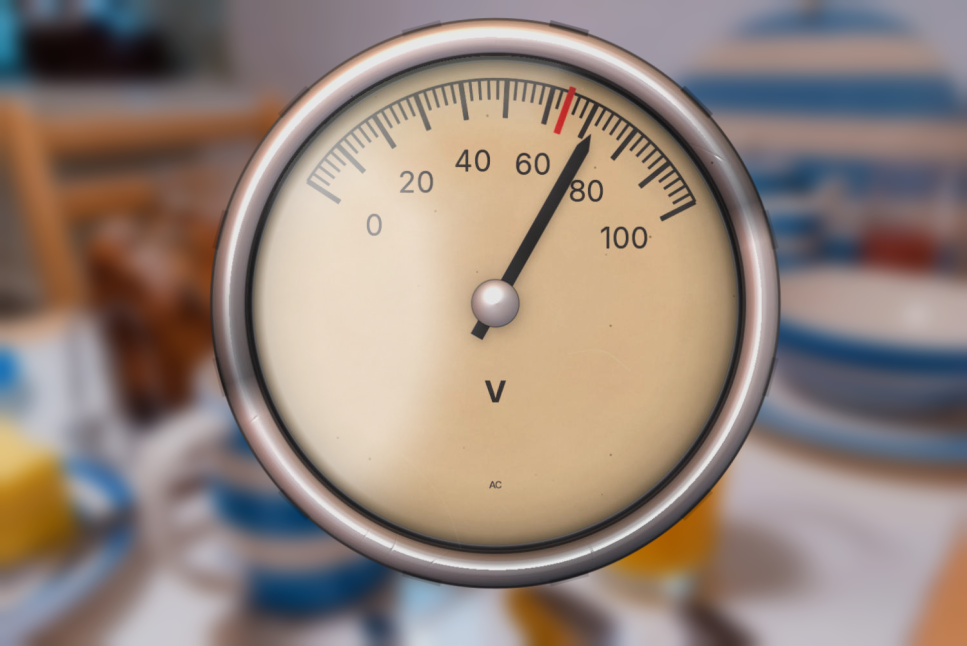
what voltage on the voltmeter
72 V
